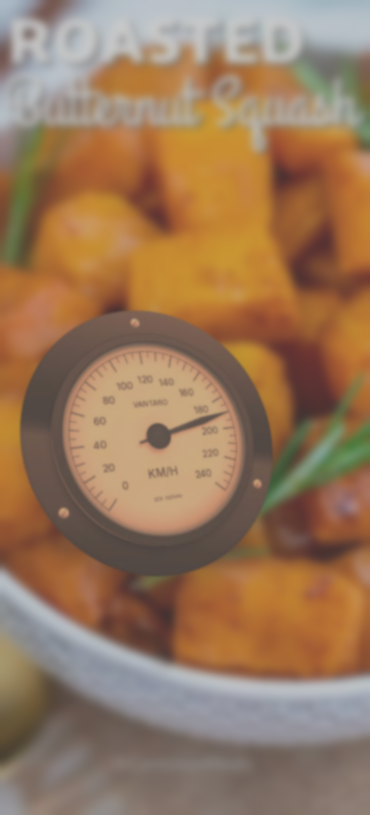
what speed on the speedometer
190 km/h
